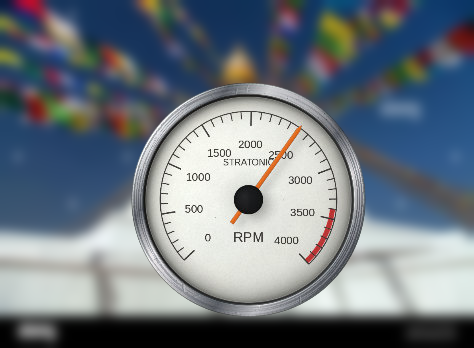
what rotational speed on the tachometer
2500 rpm
